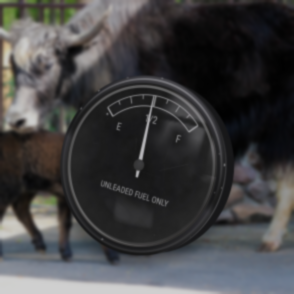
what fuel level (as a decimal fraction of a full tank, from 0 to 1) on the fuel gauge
0.5
